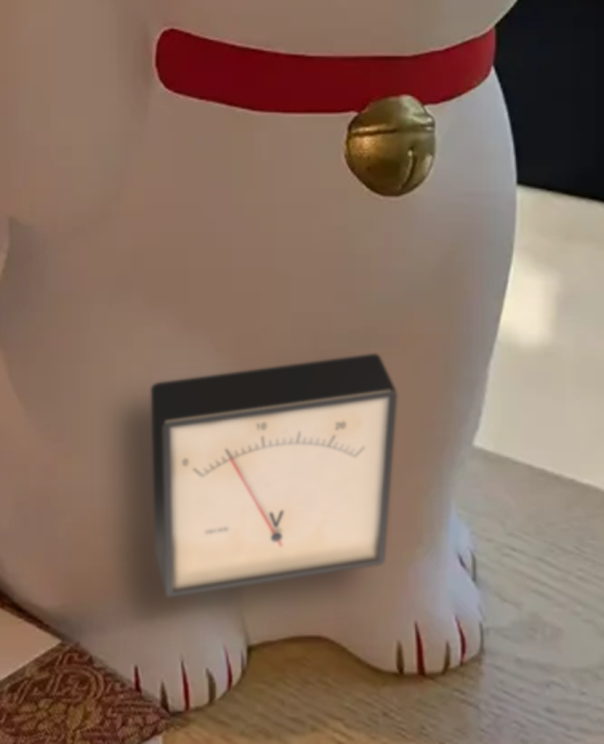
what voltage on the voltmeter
5 V
